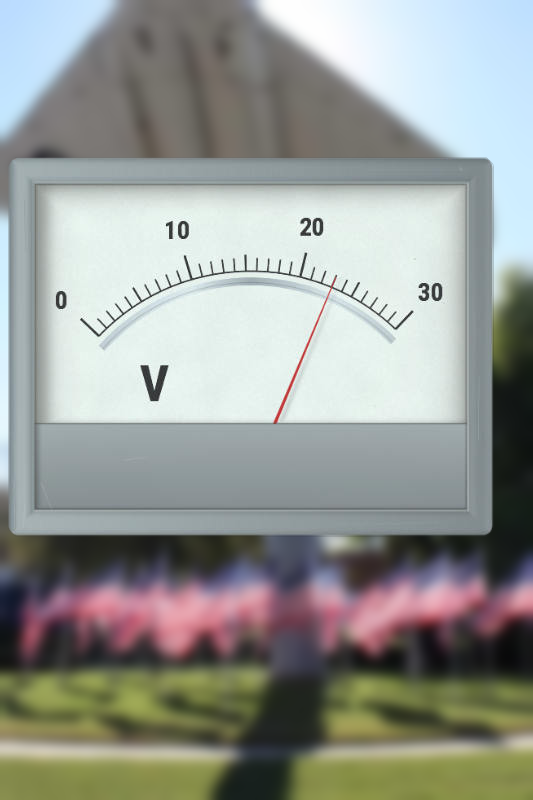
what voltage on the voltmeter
23 V
